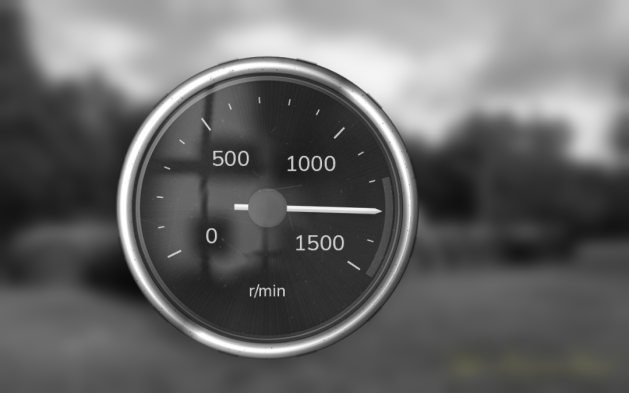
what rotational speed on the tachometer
1300 rpm
